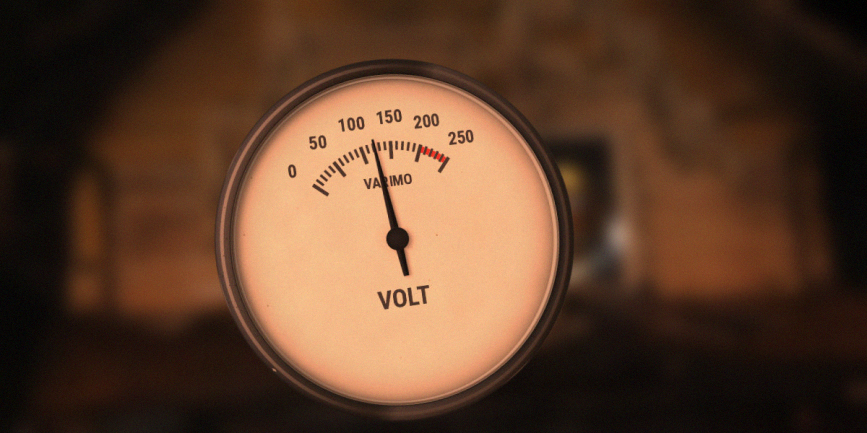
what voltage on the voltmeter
120 V
